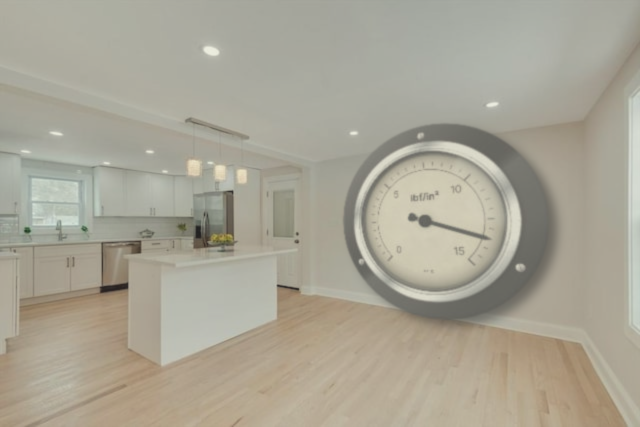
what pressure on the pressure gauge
13.5 psi
